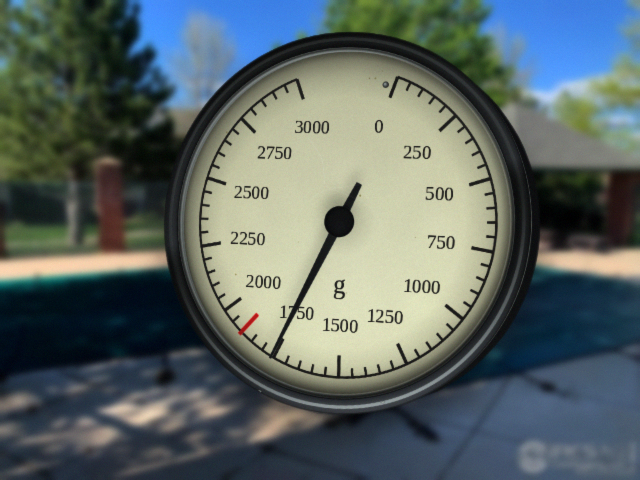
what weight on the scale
1750 g
